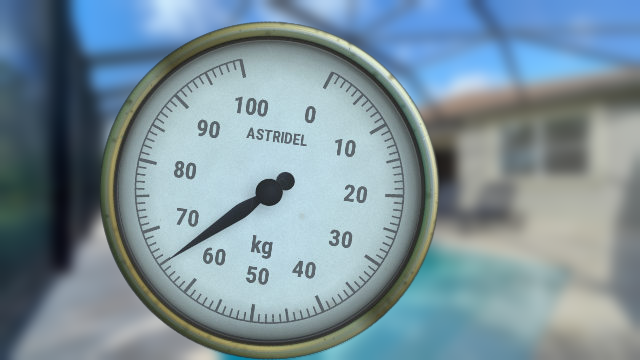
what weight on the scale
65 kg
